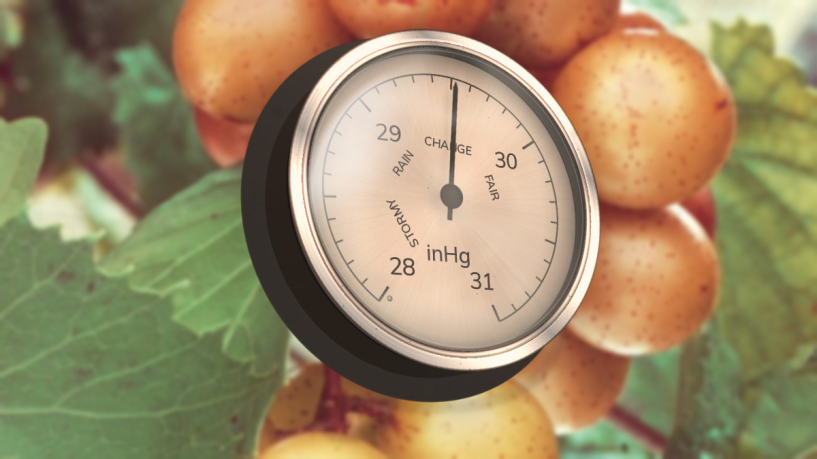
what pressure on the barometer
29.5 inHg
